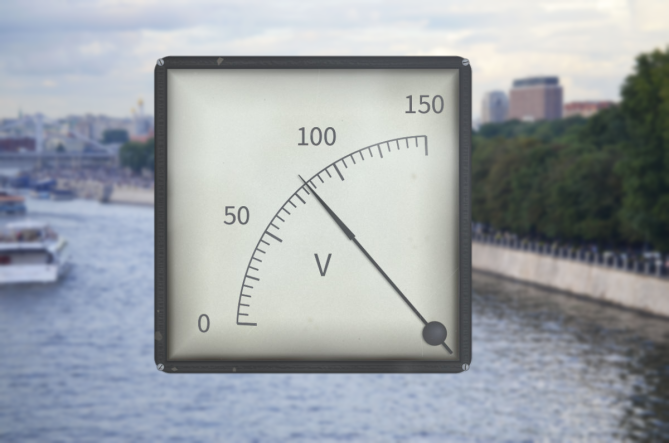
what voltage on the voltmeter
82.5 V
